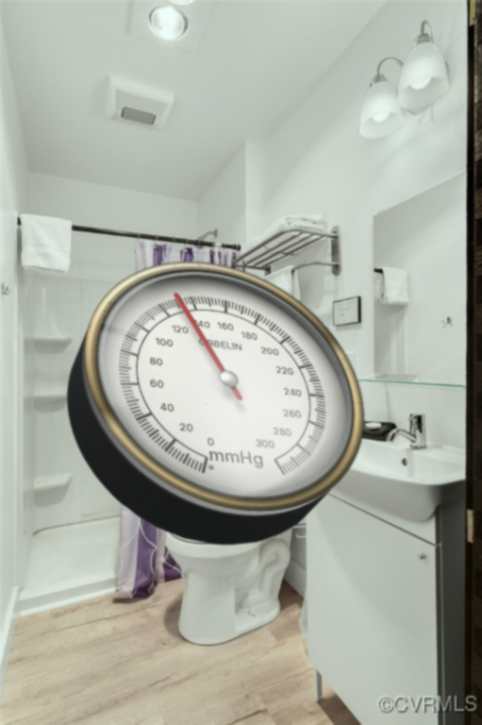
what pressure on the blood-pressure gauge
130 mmHg
